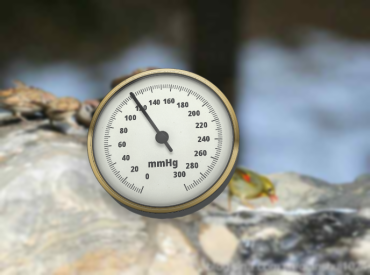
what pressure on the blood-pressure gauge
120 mmHg
